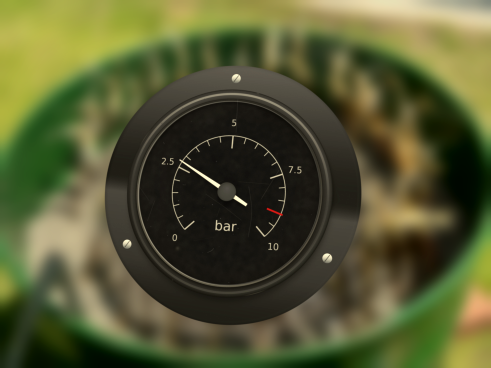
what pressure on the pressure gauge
2.75 bar
